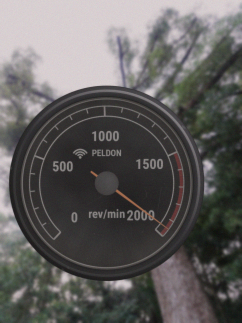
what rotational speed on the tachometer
1950 rpm
